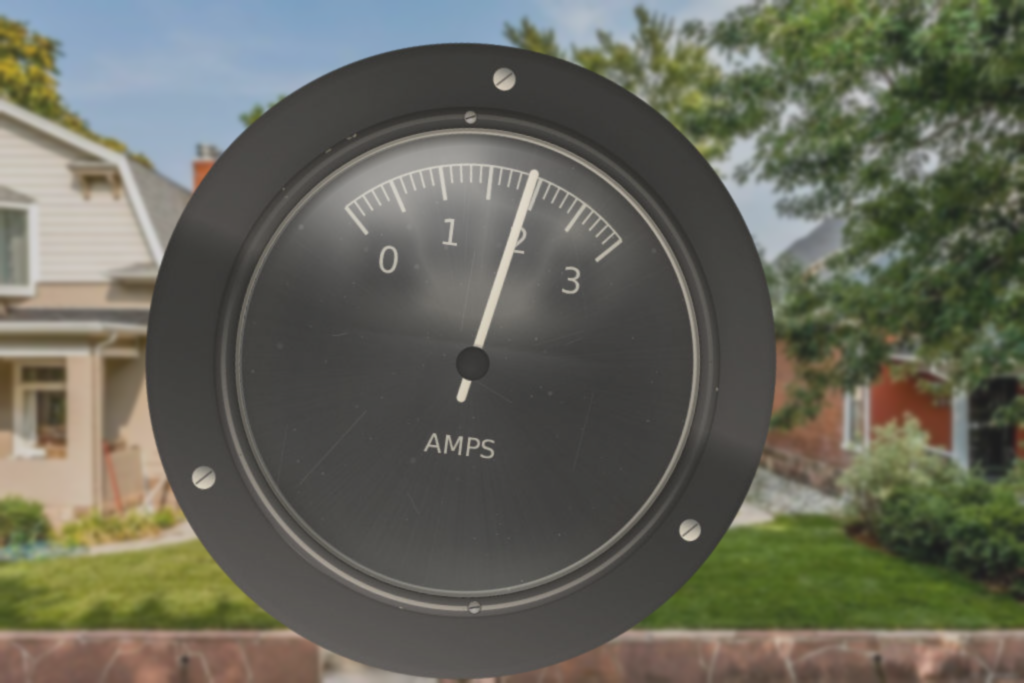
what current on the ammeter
1.9 A
